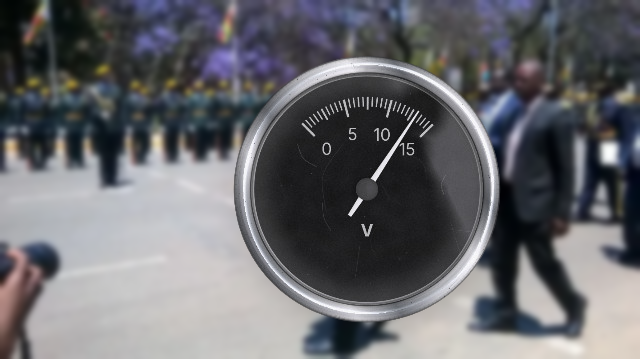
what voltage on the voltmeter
13 V
